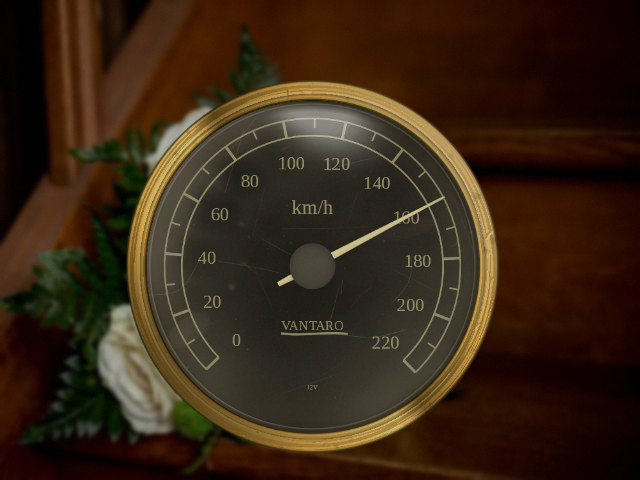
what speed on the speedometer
160 km/h
